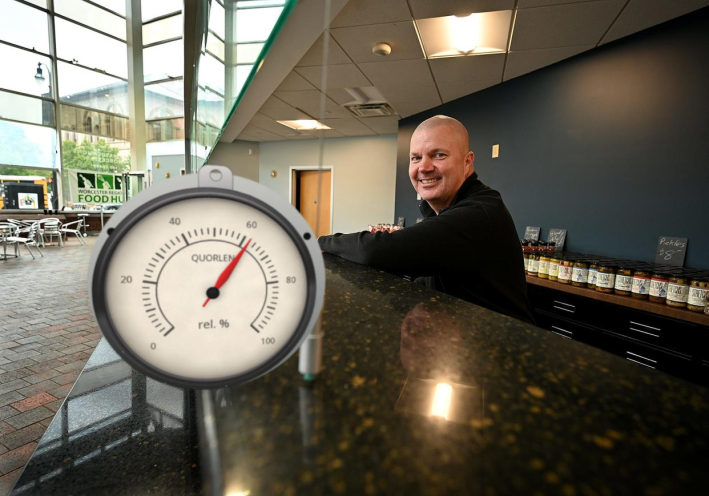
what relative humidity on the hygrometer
62 %
